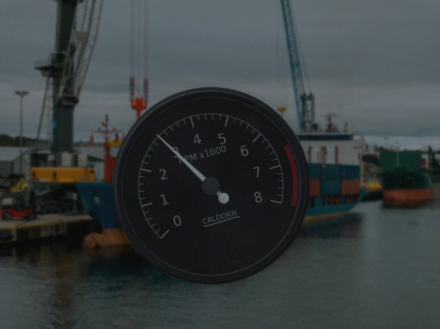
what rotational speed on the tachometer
3000 rpm
